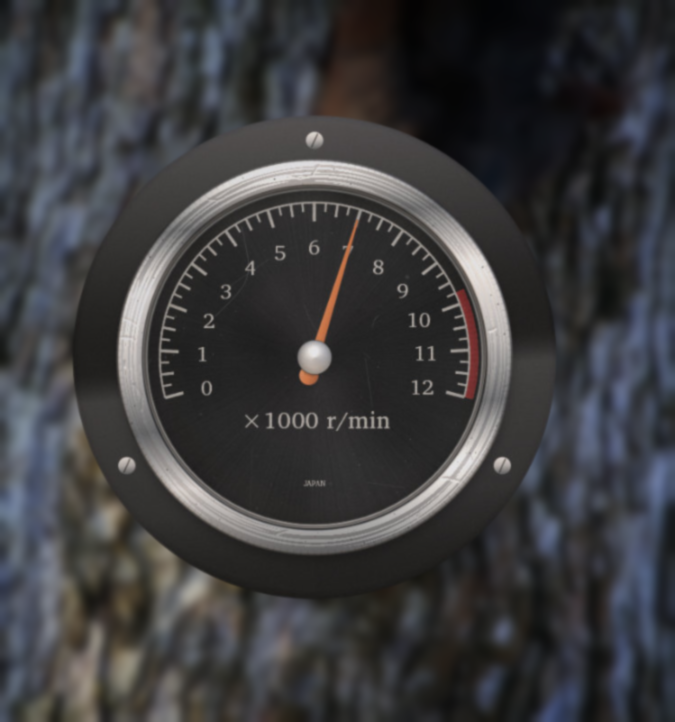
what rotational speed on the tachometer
7000 rpm
